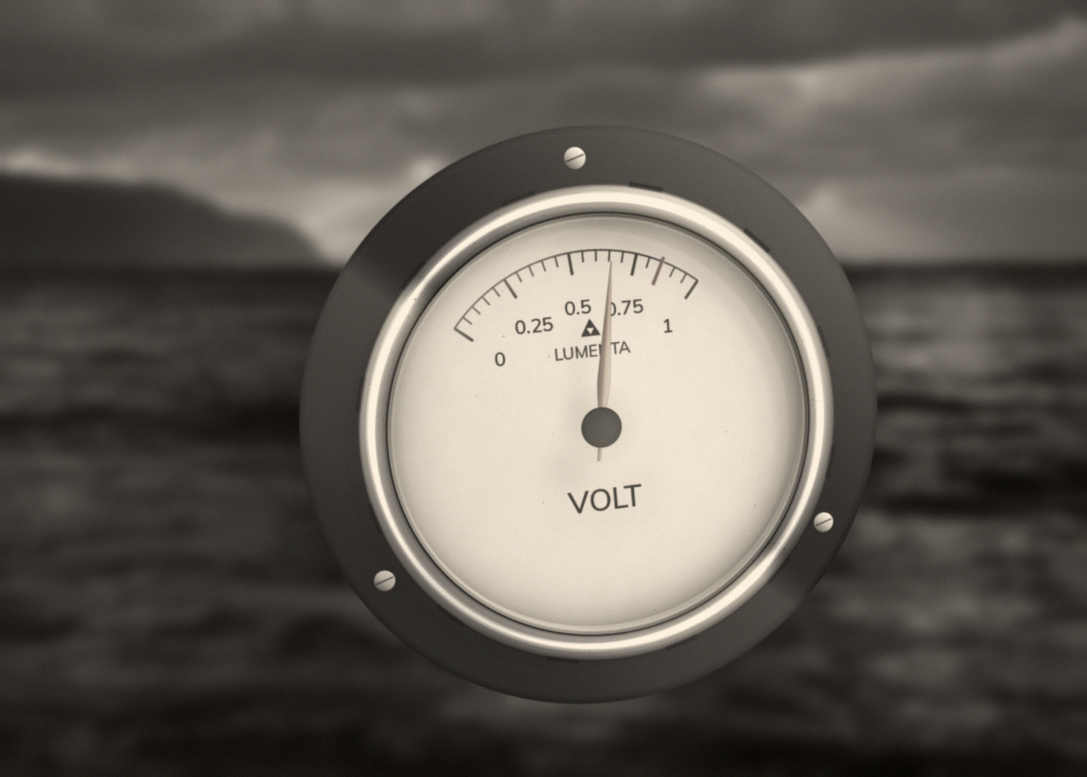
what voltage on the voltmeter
0.65 V
